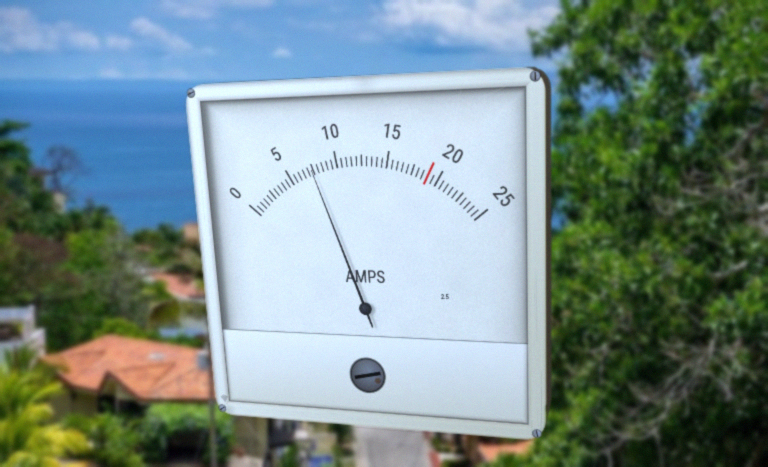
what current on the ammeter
7.5 A
